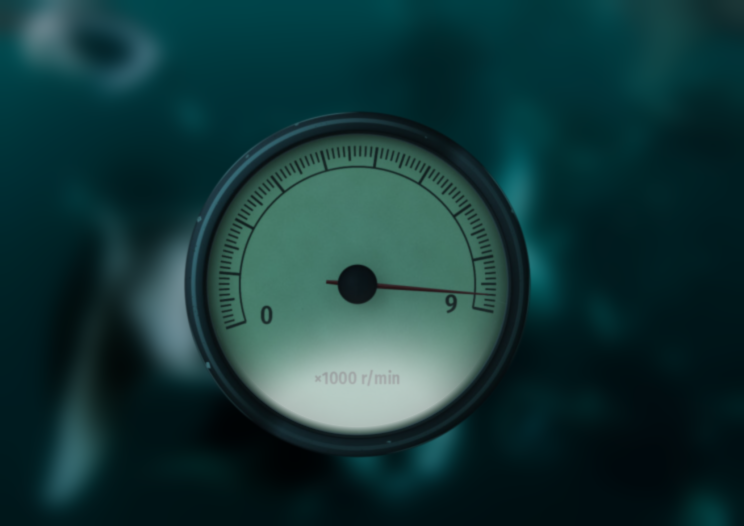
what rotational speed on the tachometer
8700 rpm
